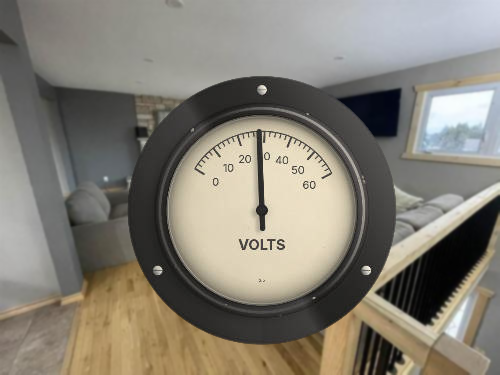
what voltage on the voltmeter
28 V
